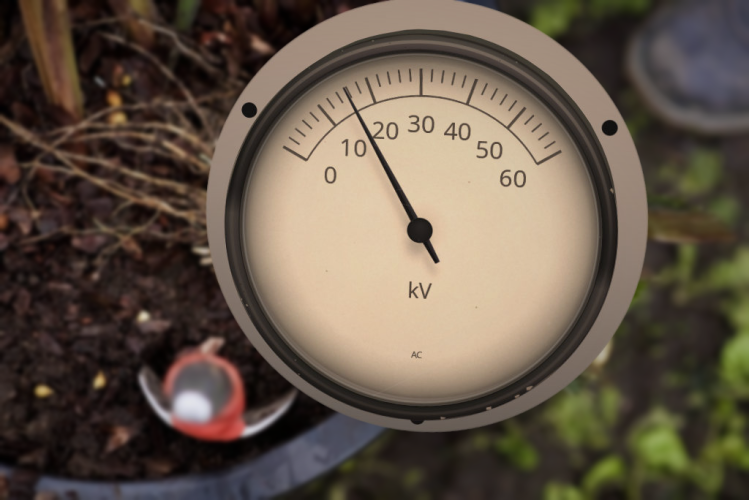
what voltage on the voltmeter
16 kV
